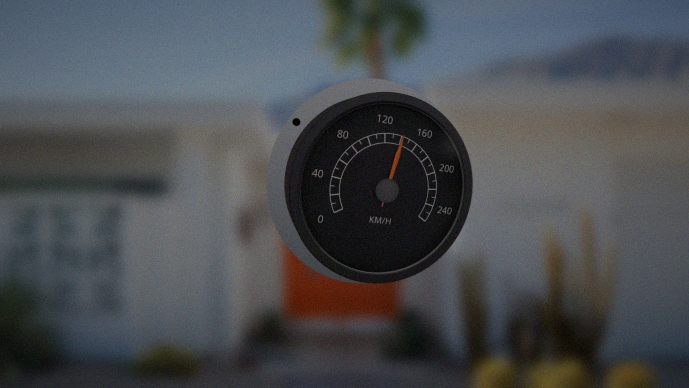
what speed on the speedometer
140 km/h
